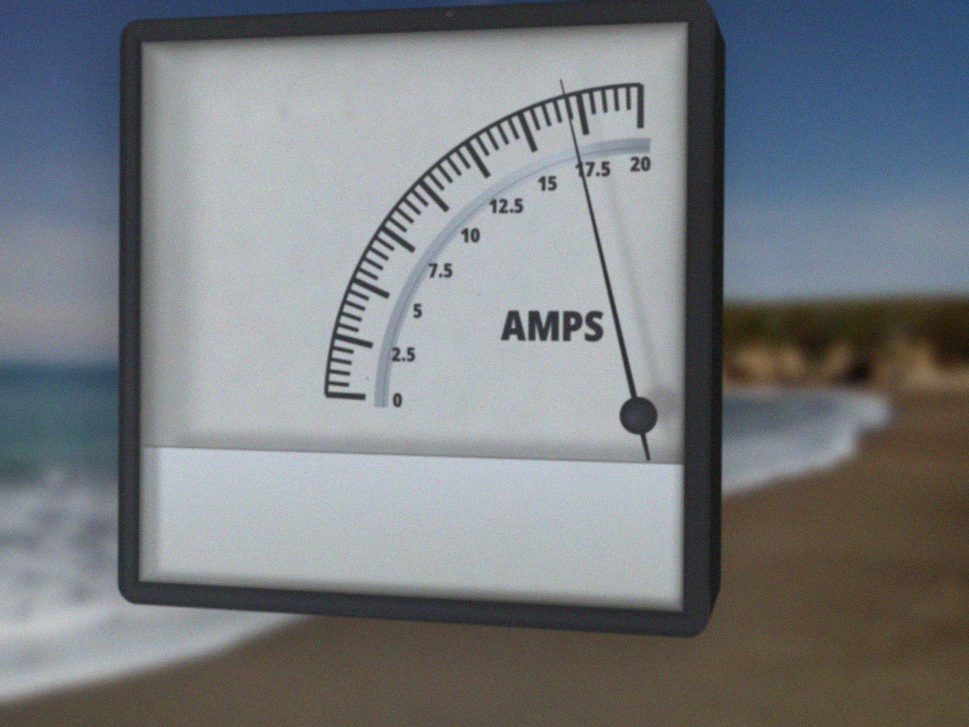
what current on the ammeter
17 A
